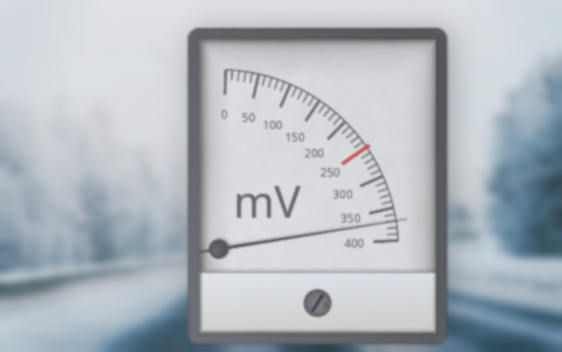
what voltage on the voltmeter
370 mV
